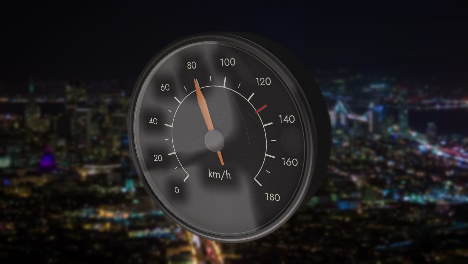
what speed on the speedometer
80 km/h
